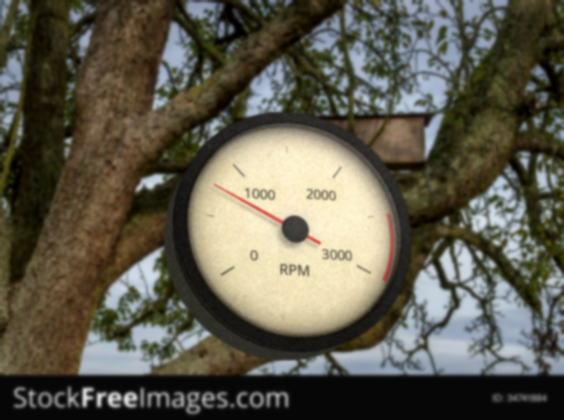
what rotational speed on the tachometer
750 rpm
